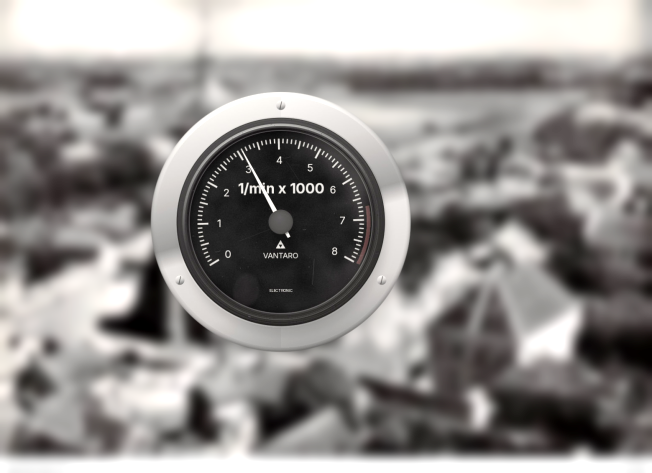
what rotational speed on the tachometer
3100 rpm
